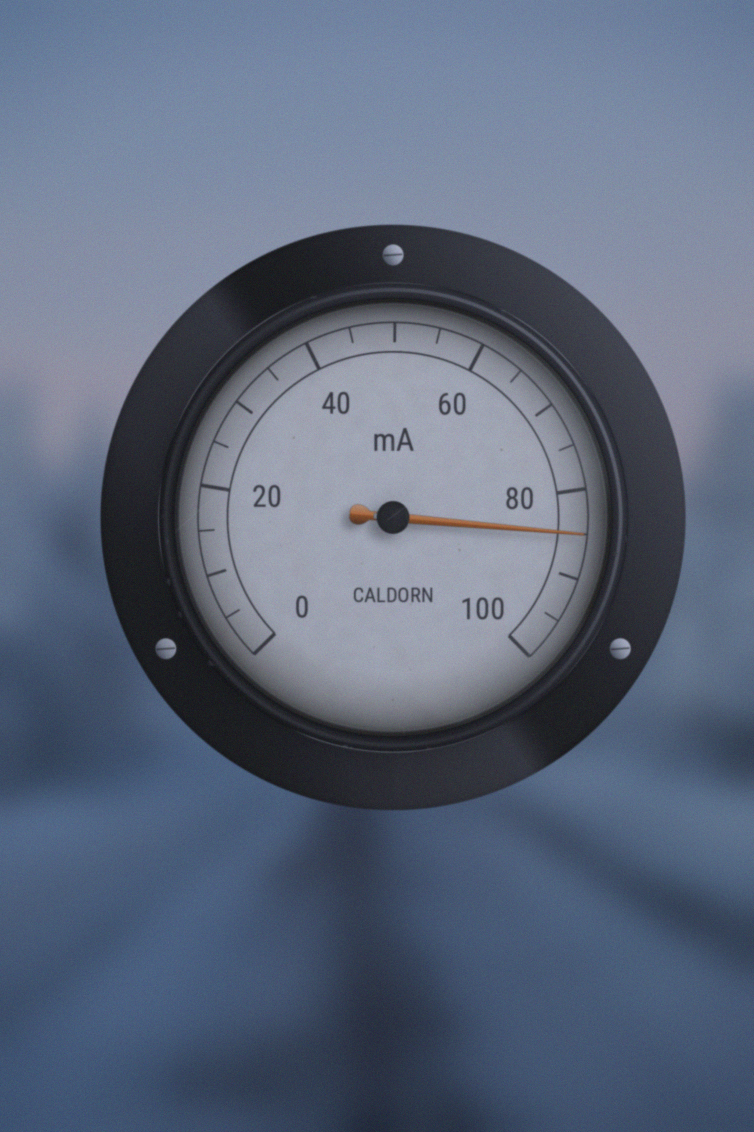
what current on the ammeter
85 mA
